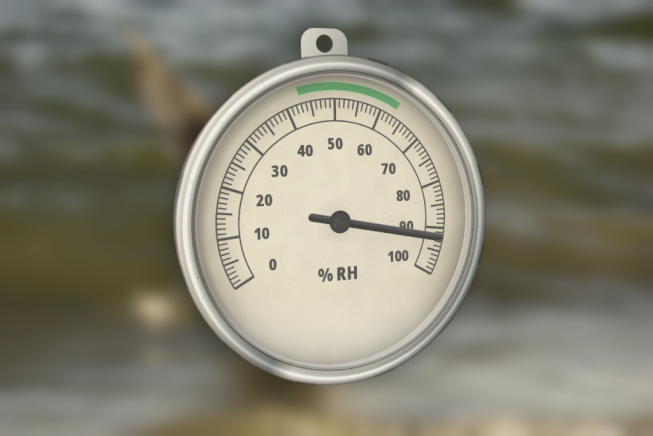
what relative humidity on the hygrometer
92 %
